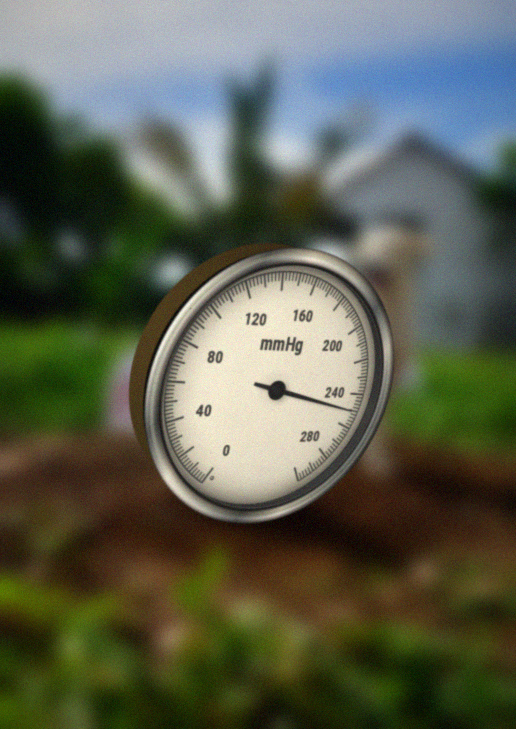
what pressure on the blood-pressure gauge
250 mmHg
